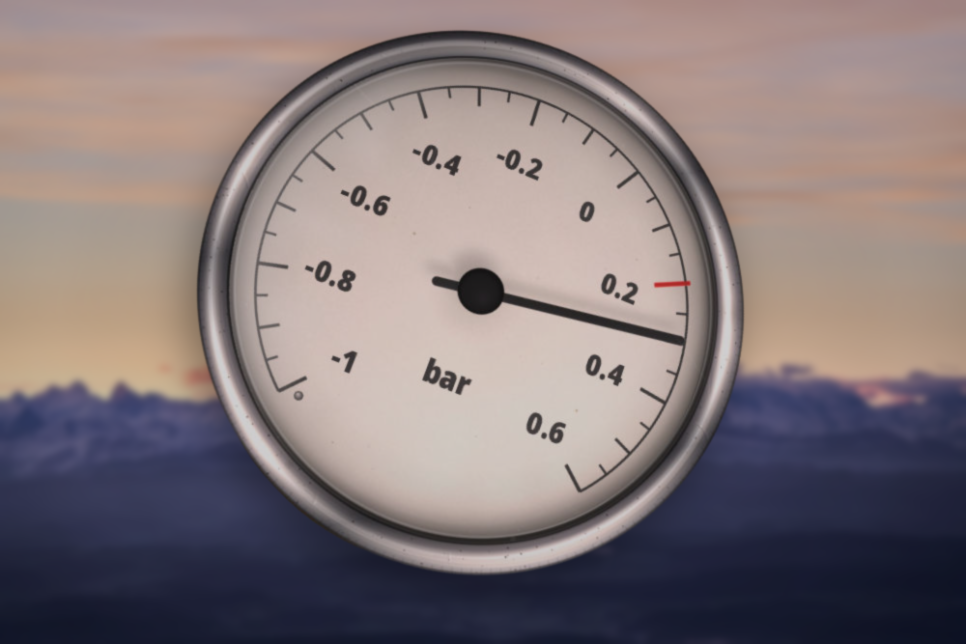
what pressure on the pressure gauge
0.3 bar
